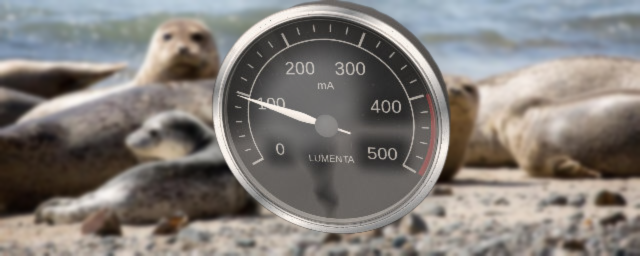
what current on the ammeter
100 mA
